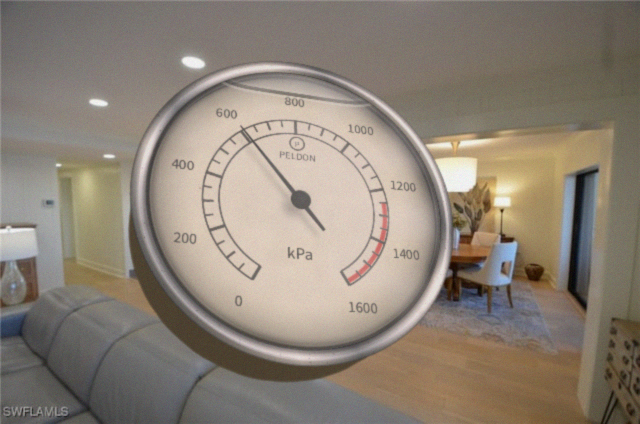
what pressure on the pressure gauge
600 kPa
